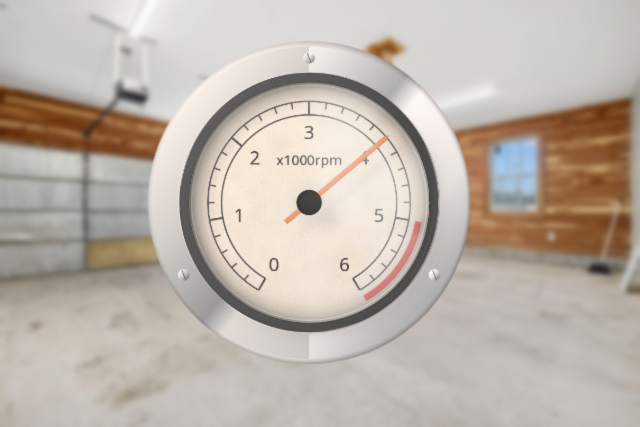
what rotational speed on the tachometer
4000 rpm
